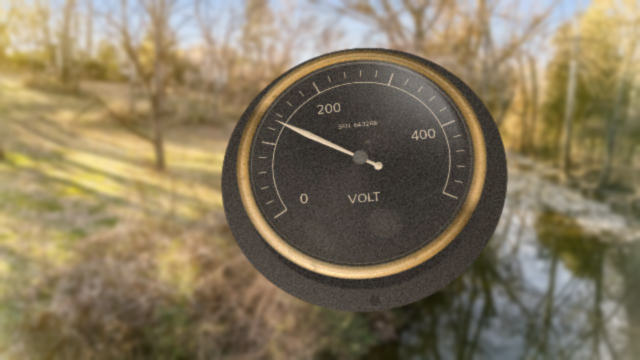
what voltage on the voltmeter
130 V
